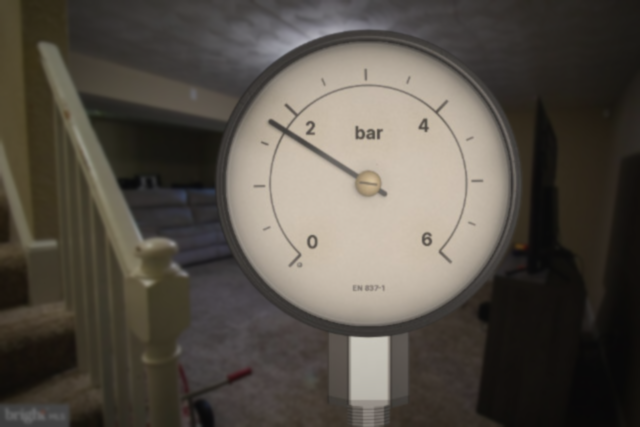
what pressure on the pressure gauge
1.75 bar
